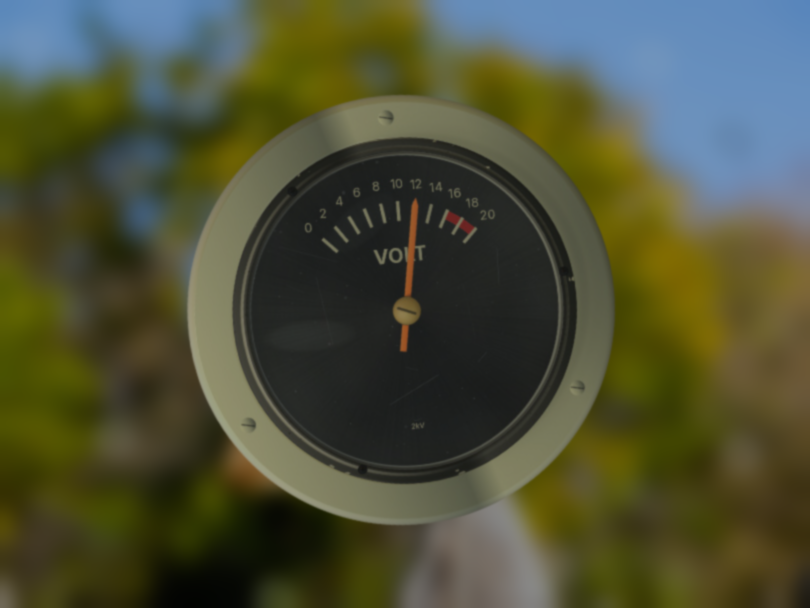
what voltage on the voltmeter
12 V
